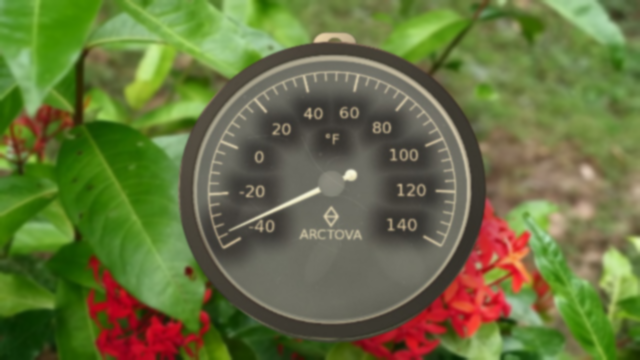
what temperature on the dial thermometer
-36 °F
